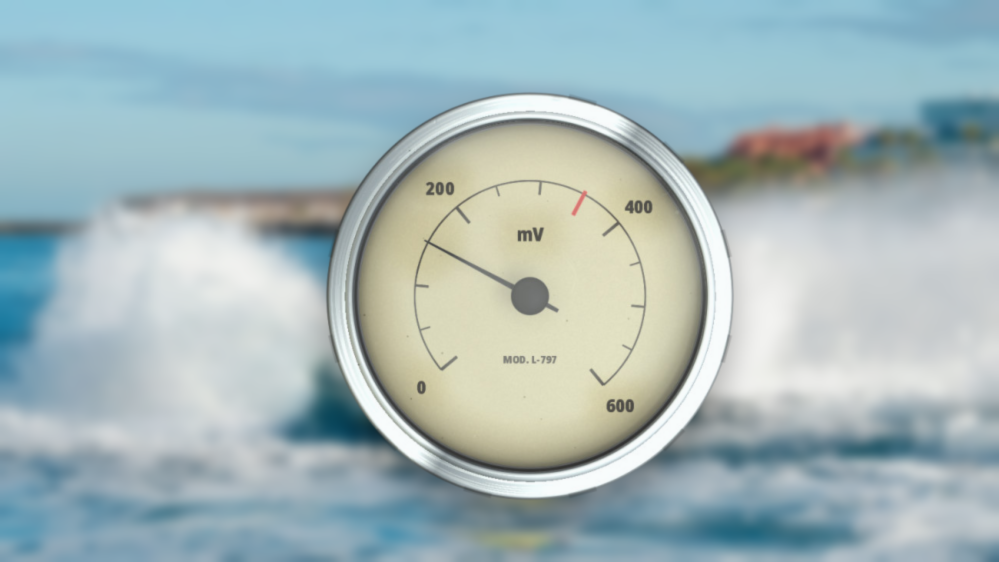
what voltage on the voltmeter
150 mV
